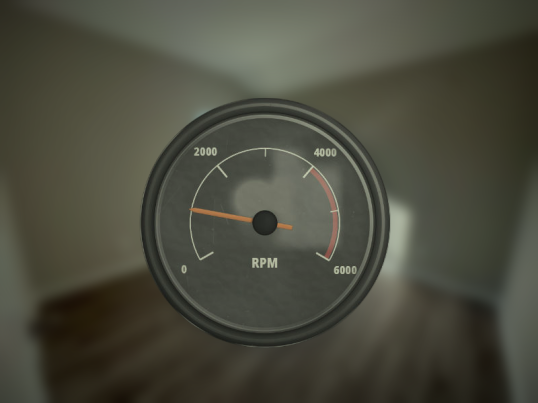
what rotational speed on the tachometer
1000 rpm
